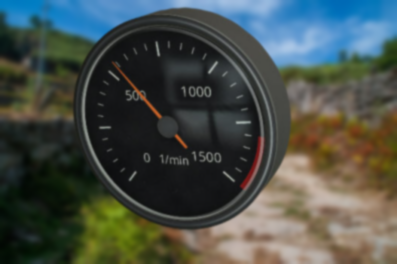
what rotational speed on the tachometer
550 rpm
